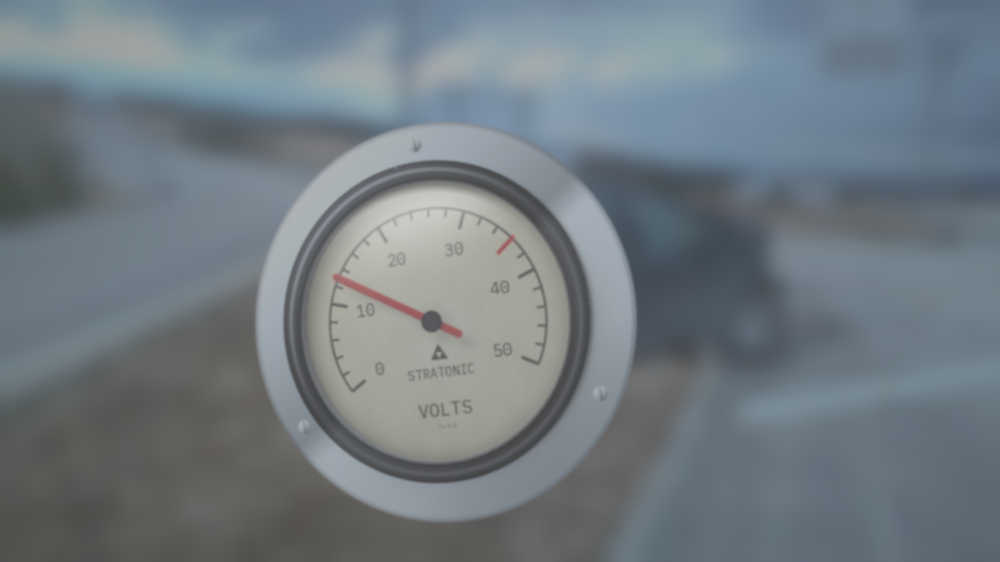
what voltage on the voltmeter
13 V
